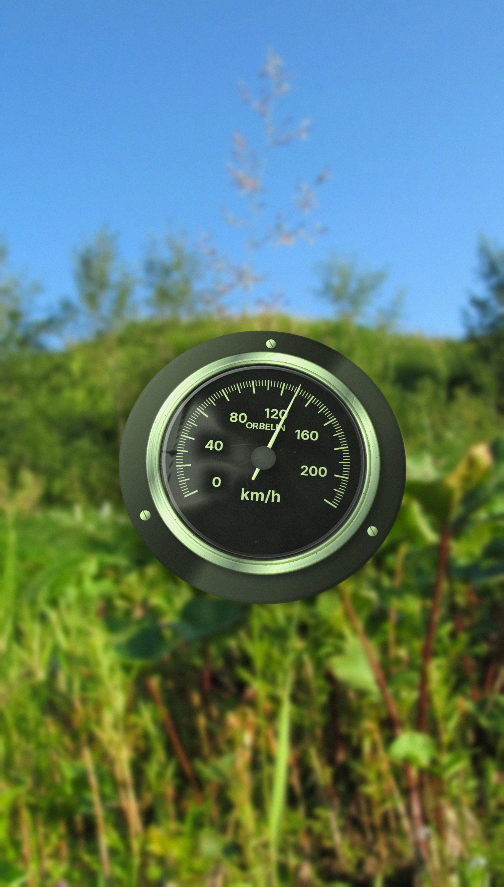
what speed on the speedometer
130 km/h
